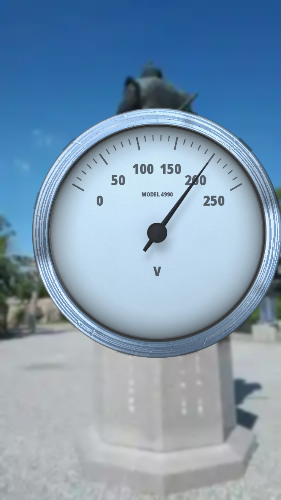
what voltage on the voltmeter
200 V
